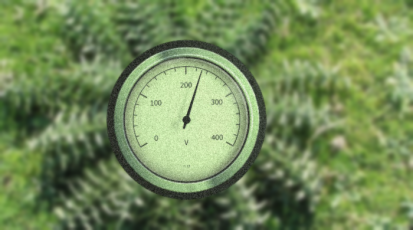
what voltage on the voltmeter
230 V
